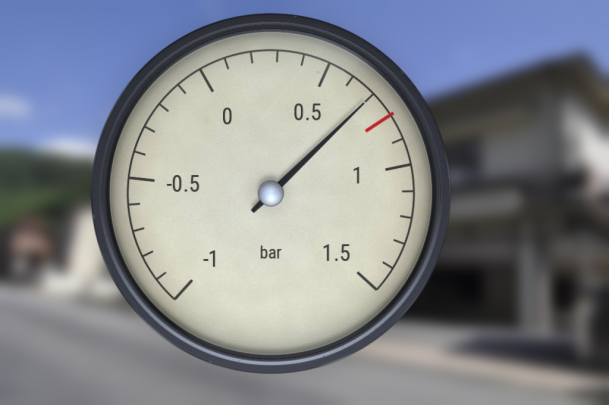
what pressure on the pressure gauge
0.7 bar
